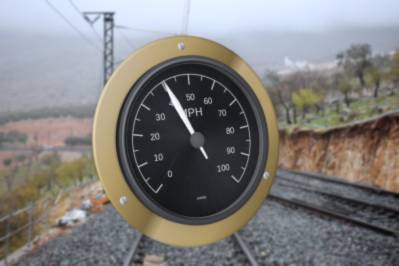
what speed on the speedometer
40 mph
